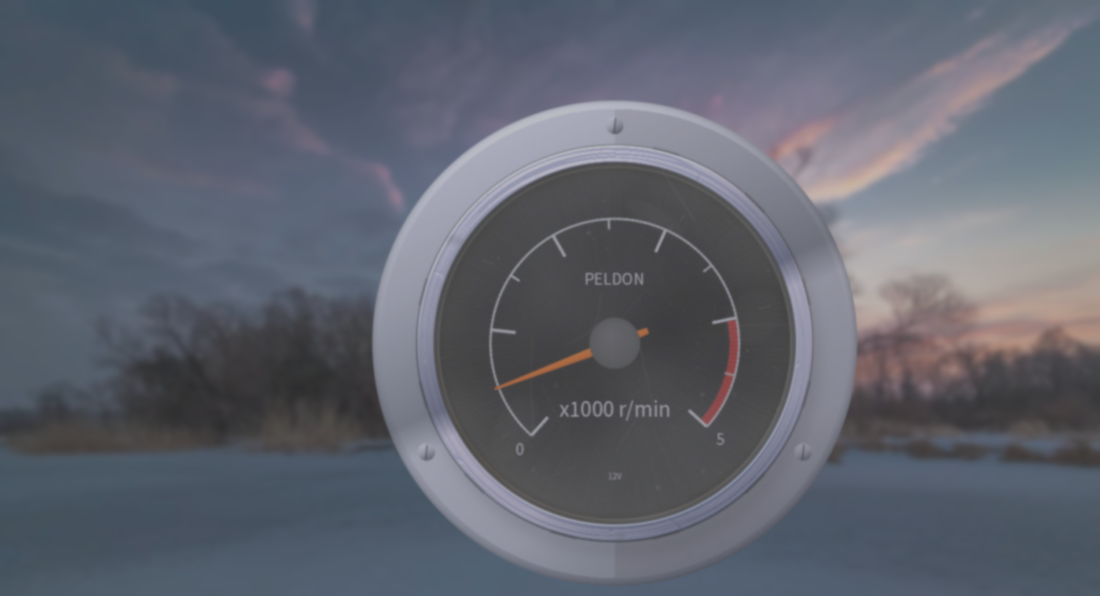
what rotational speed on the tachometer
500 rpm
